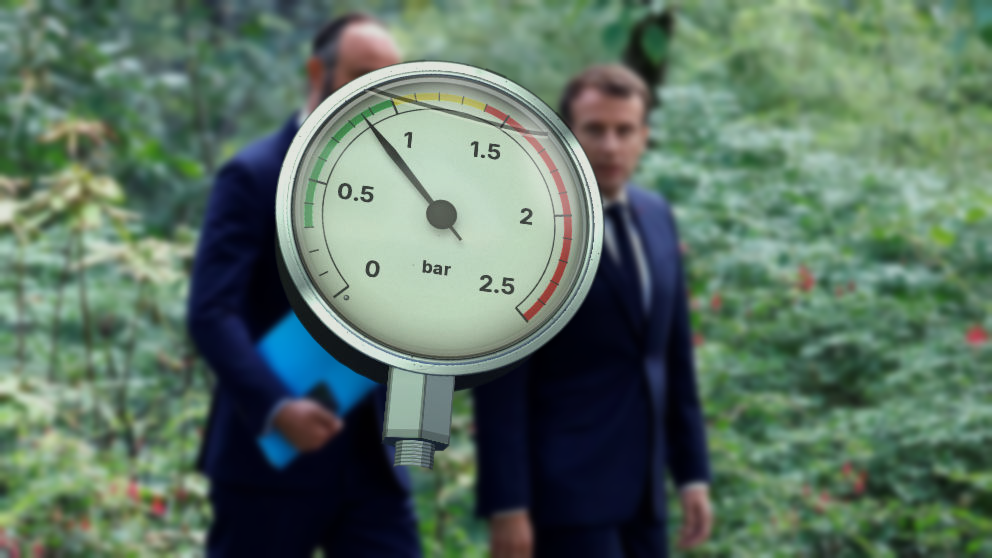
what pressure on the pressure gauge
0.85 bar
